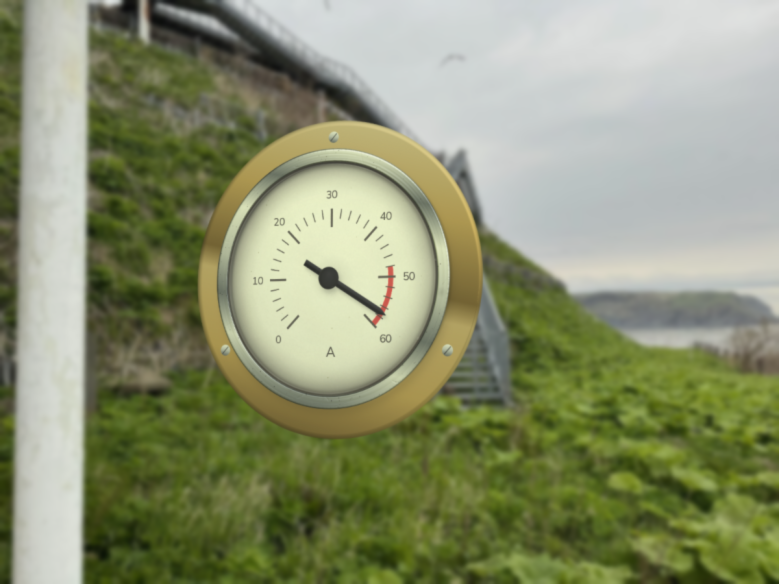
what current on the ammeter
57 A
